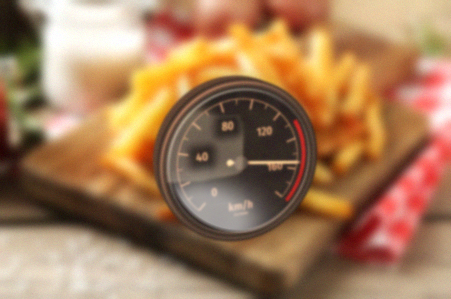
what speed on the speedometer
155 km/h
